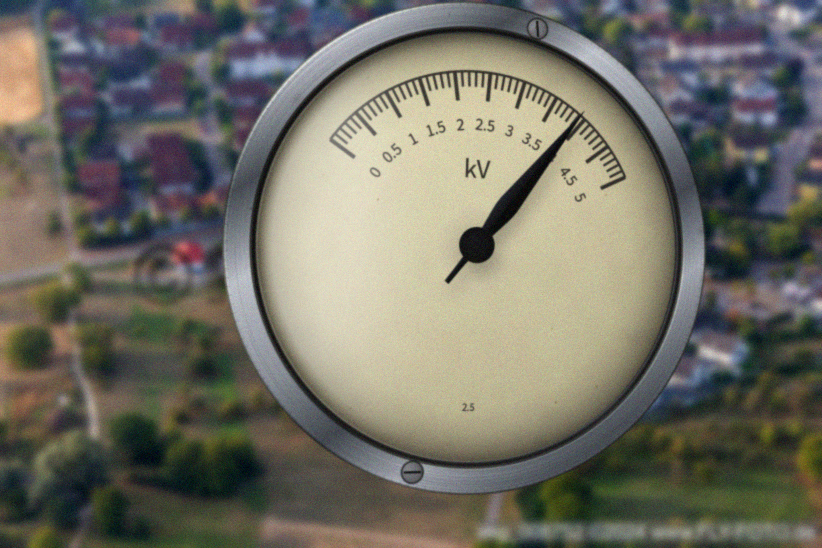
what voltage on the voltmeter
3.9 kV
